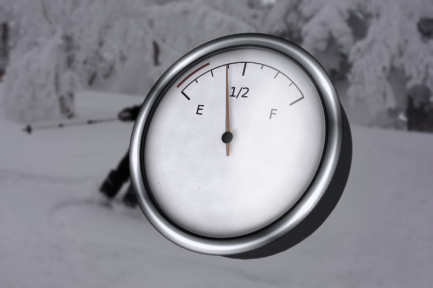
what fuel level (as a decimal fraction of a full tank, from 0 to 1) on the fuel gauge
0.375
